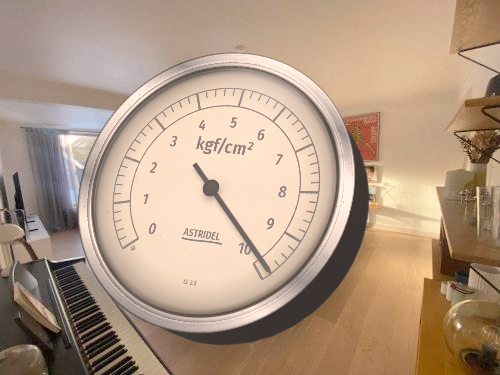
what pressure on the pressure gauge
9.8 kg/cm²
